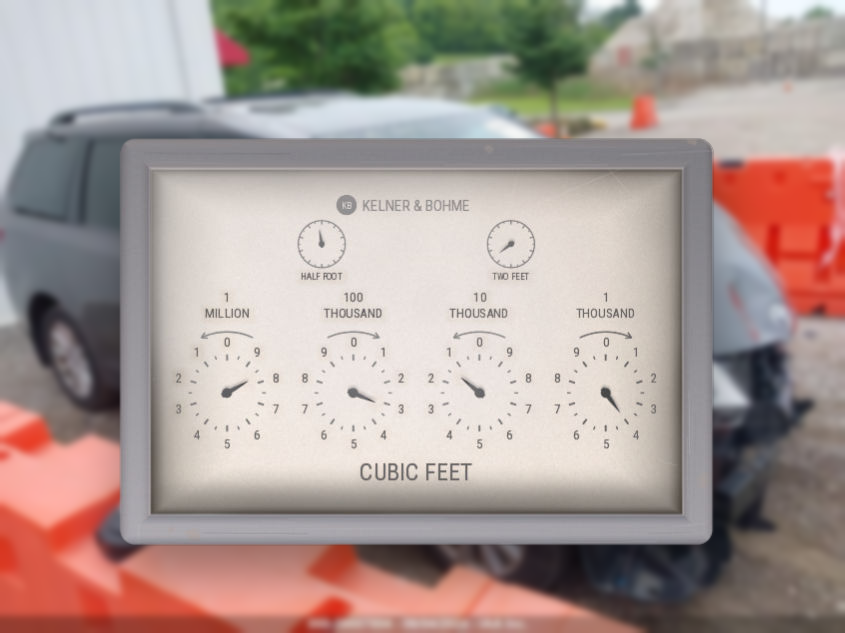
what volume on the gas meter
831400 ft³
